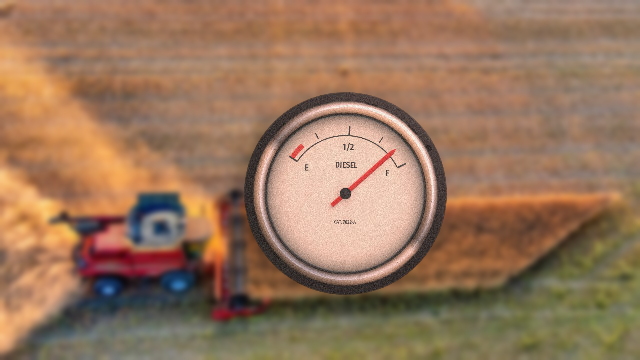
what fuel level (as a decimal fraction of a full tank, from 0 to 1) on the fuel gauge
0.875
